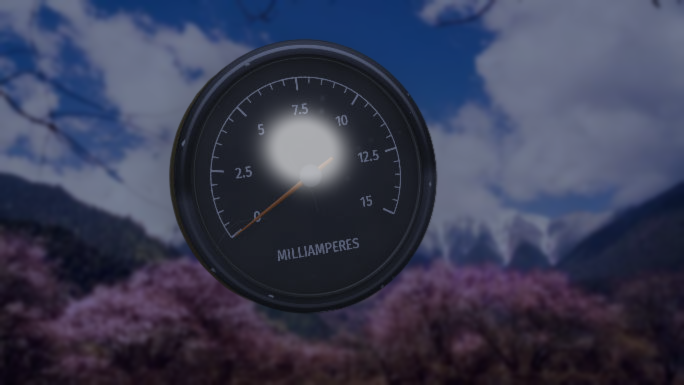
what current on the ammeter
0 mA
